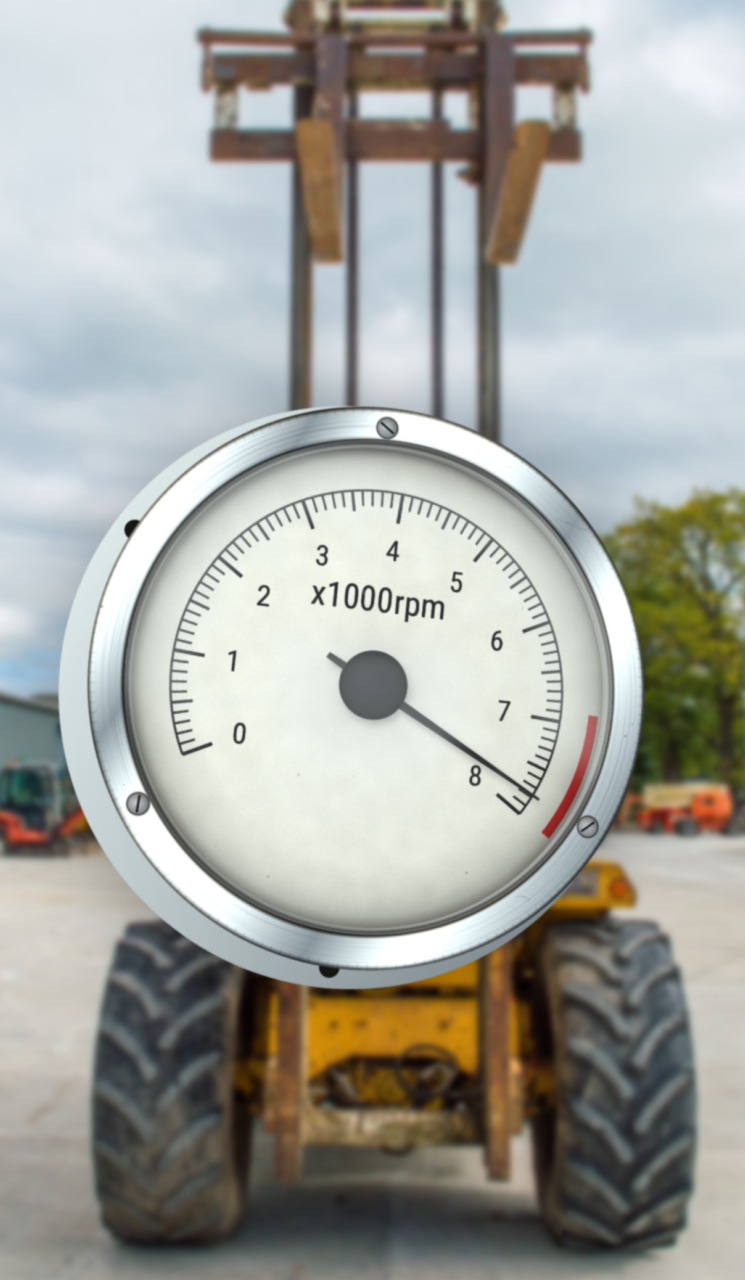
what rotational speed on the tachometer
7800 rpm
